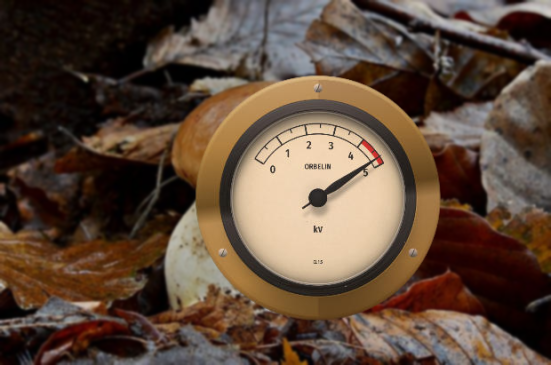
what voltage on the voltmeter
4.75 kV
